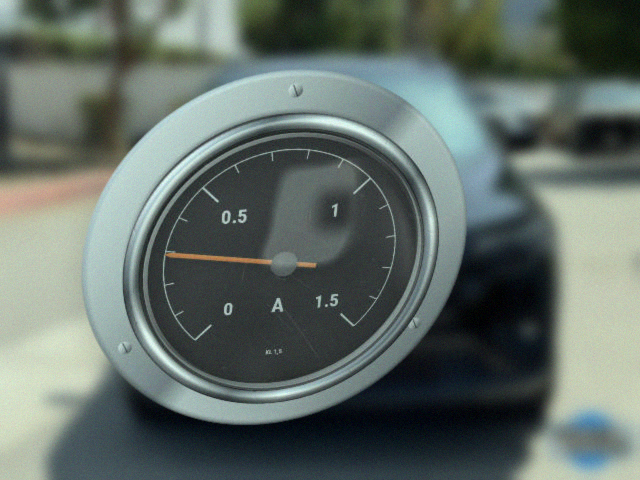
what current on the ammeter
0.3 A
